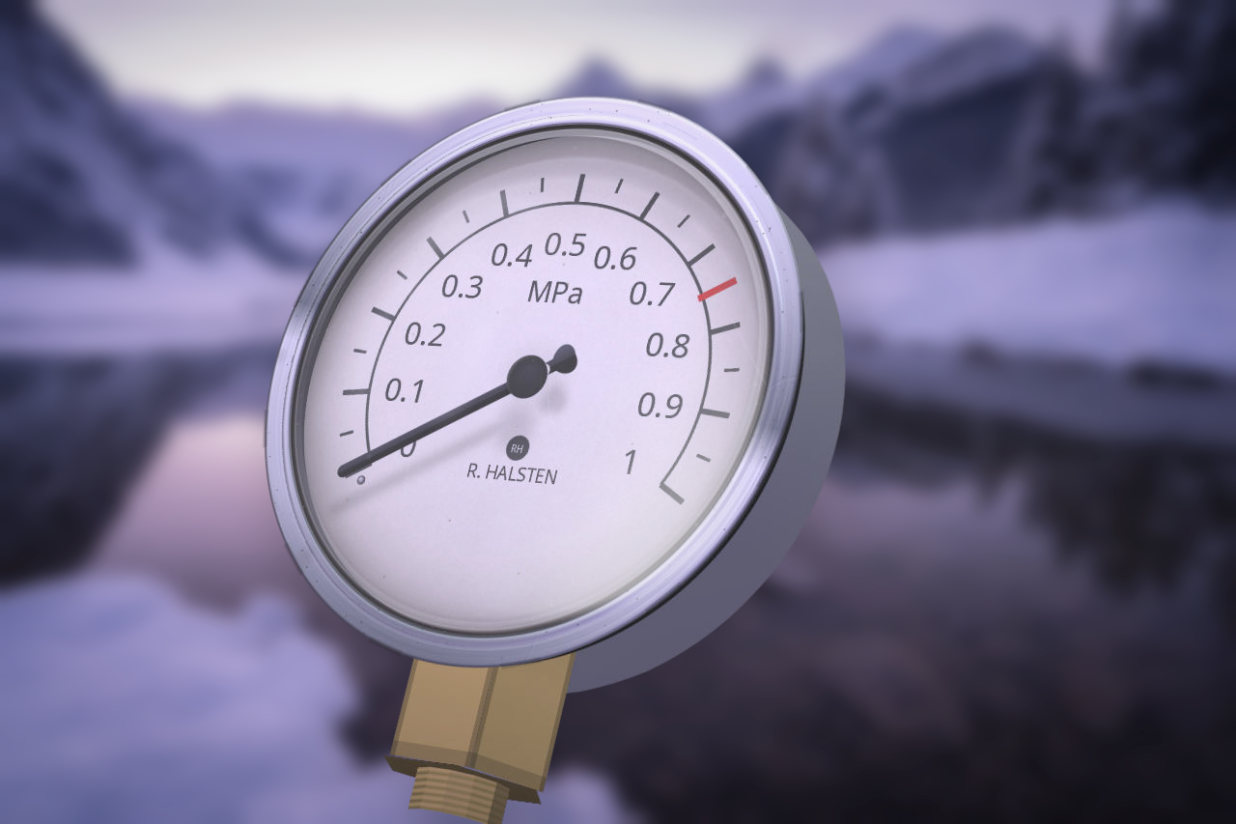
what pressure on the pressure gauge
0 MPa
